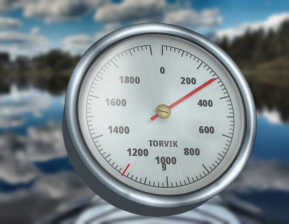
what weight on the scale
300 g
